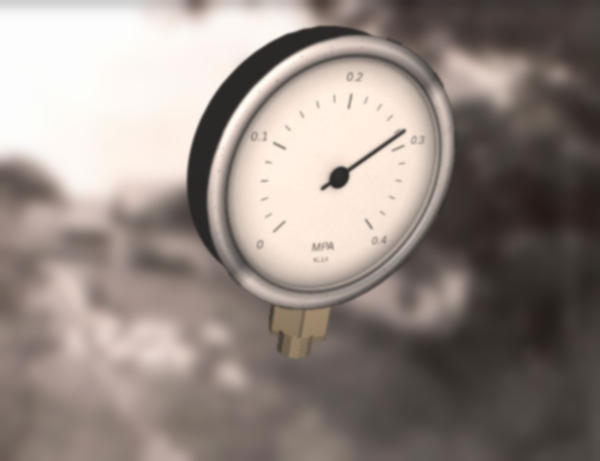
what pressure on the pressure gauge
0.28 MPa
